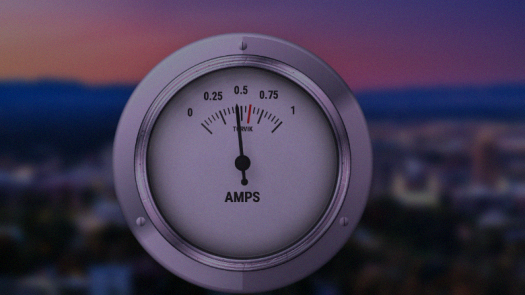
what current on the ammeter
0.45 A
